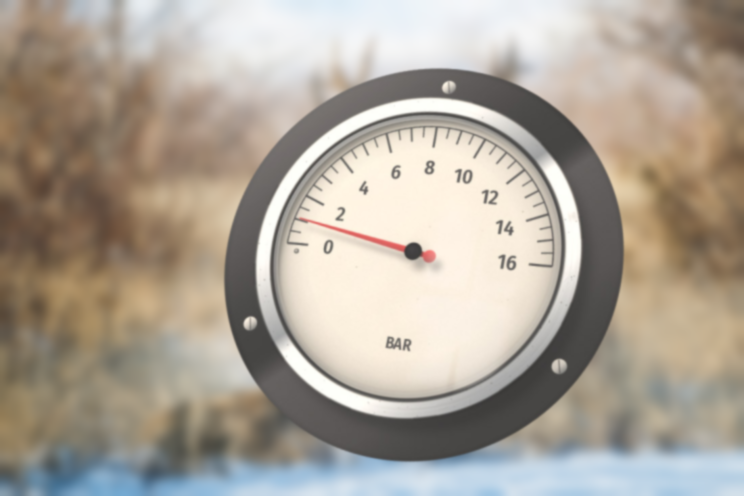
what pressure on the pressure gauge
1 bar
